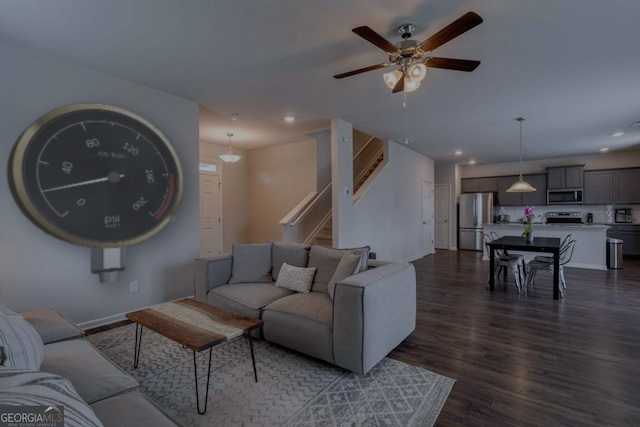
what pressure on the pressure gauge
20 psi
